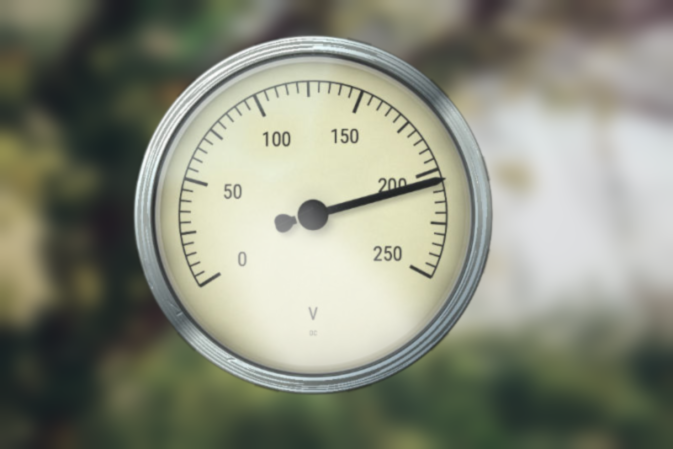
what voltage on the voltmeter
205 V
